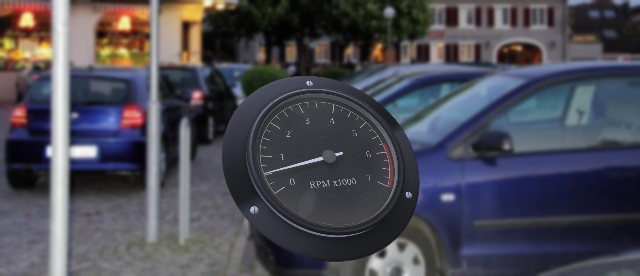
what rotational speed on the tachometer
500 rpm
